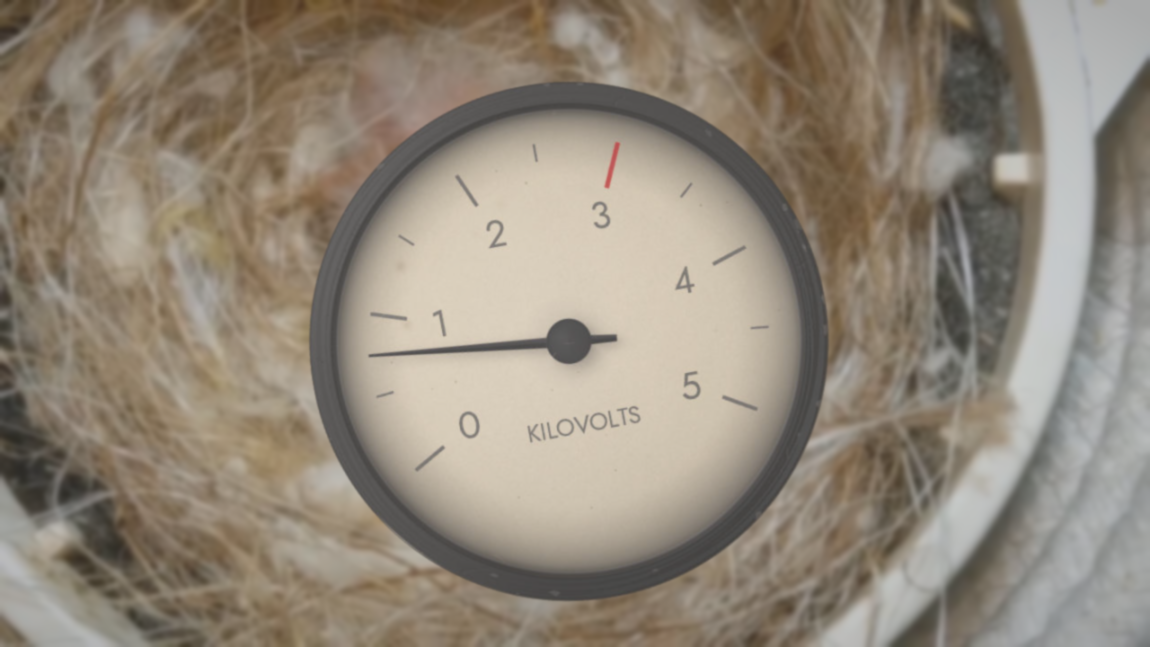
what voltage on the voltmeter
0.75 kV
